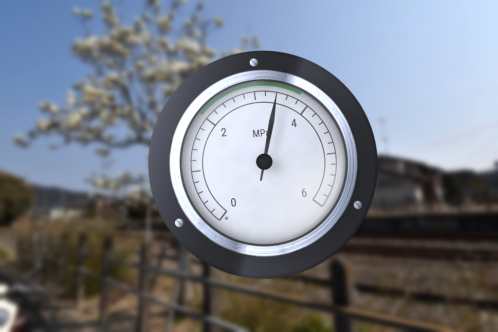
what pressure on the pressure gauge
3.4 MPa
